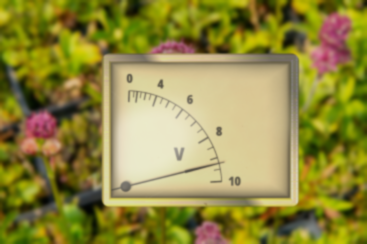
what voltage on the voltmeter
9.25 V
